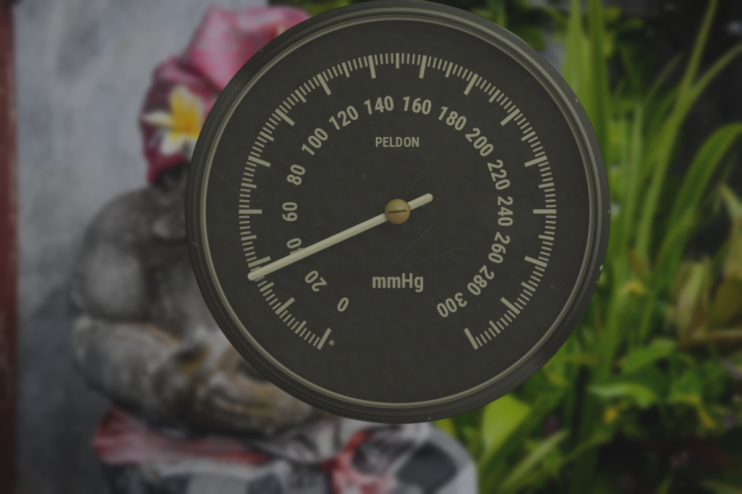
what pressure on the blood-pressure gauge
36 mmHg
